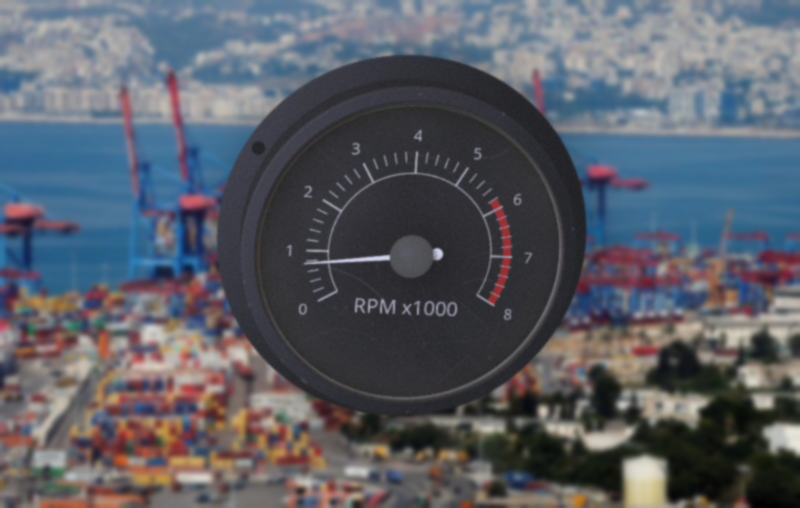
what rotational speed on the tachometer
800 rpm
